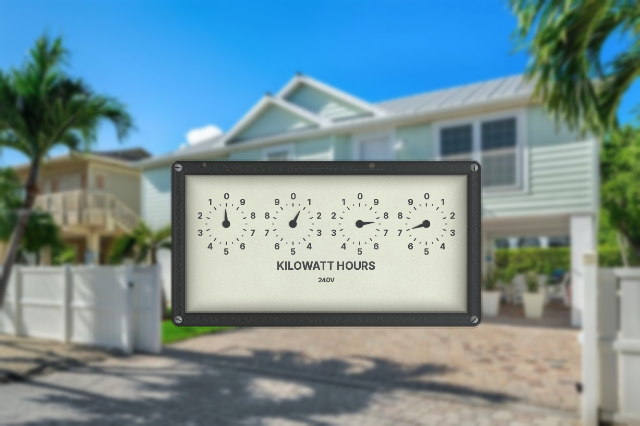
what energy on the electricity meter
77 kWh
